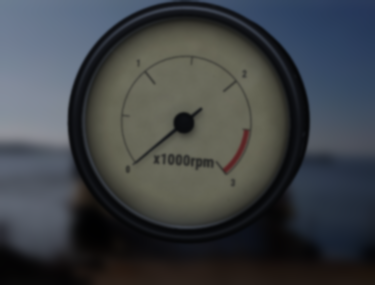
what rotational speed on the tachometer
0 rpm
